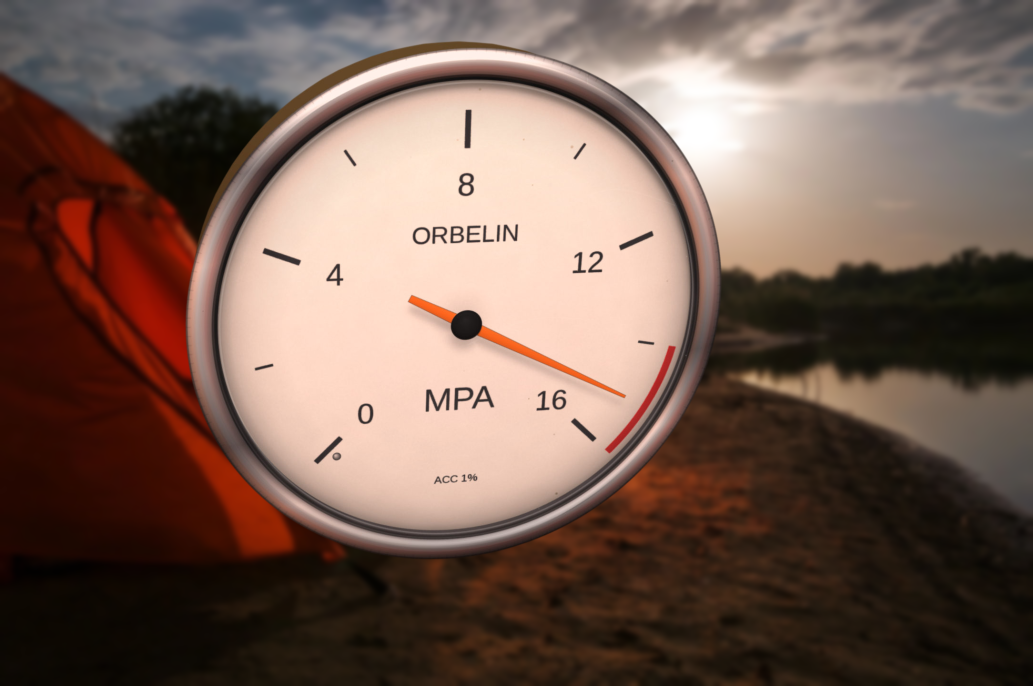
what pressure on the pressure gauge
15 MPa
